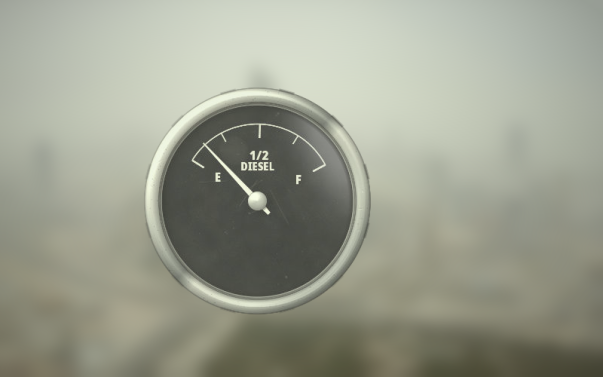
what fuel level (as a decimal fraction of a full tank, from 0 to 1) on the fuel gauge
0.125
